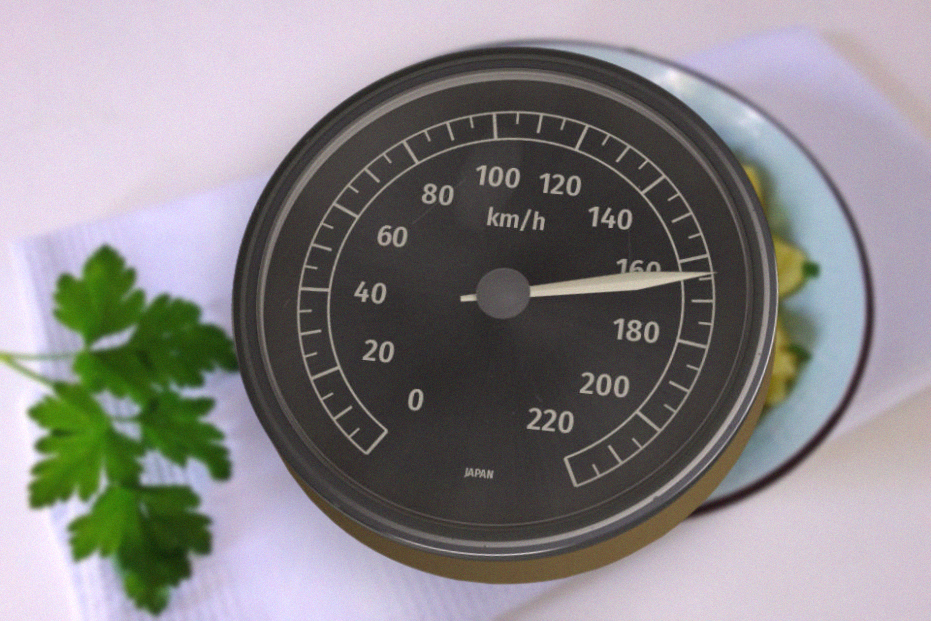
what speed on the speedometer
165 km/h
